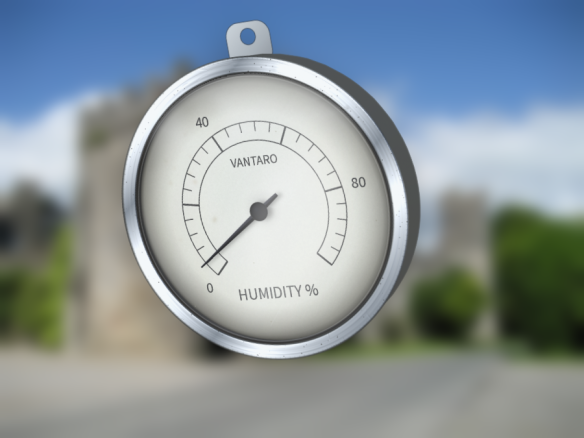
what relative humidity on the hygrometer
4 %
